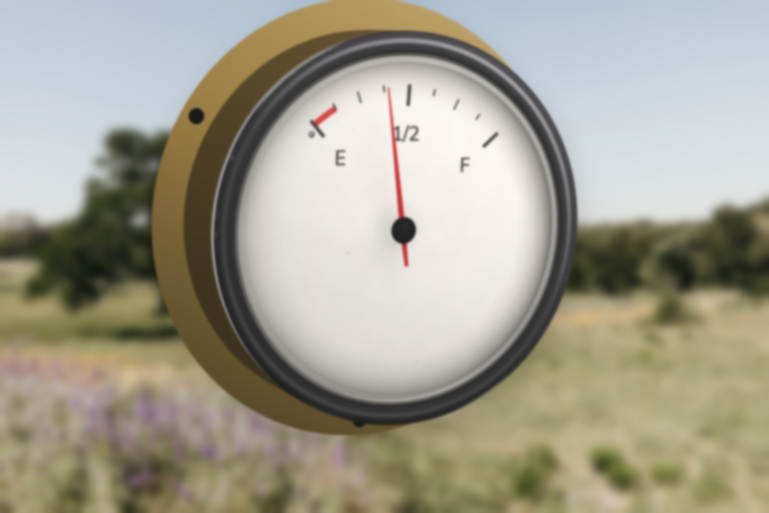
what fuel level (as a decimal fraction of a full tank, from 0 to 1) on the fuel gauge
0.375
